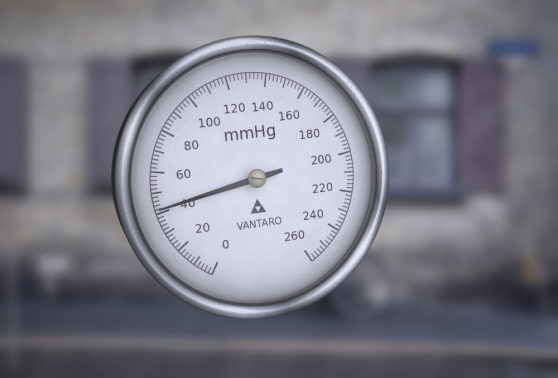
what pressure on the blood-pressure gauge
42 mmHg
